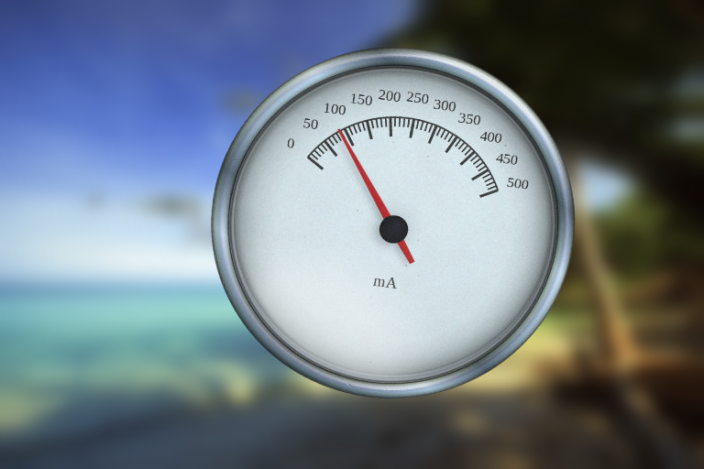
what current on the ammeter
90 mA
